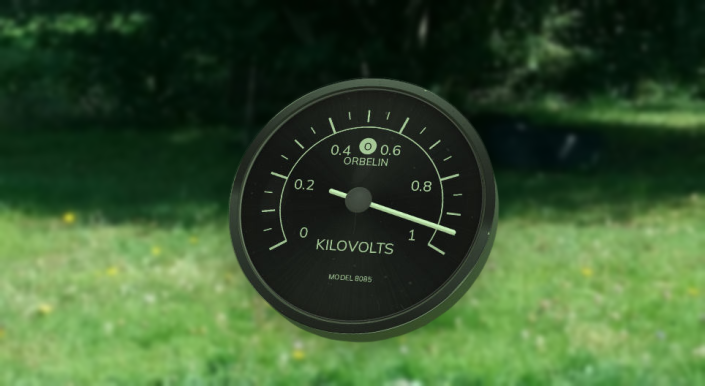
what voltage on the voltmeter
0.95 kV
